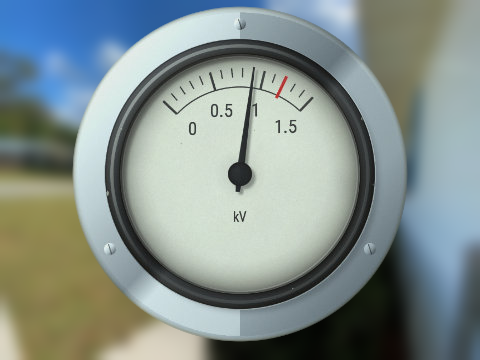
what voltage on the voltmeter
0.9 kV
